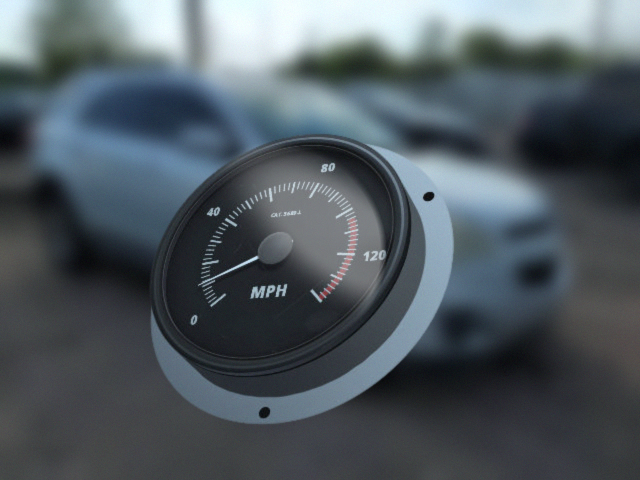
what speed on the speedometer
10 mph
